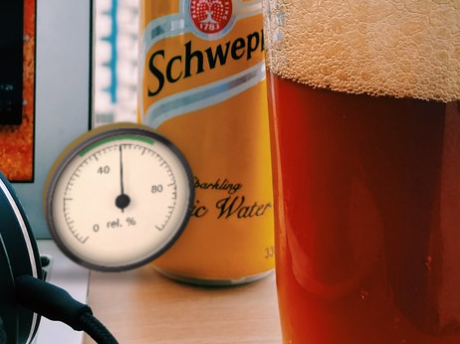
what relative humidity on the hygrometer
50 %
